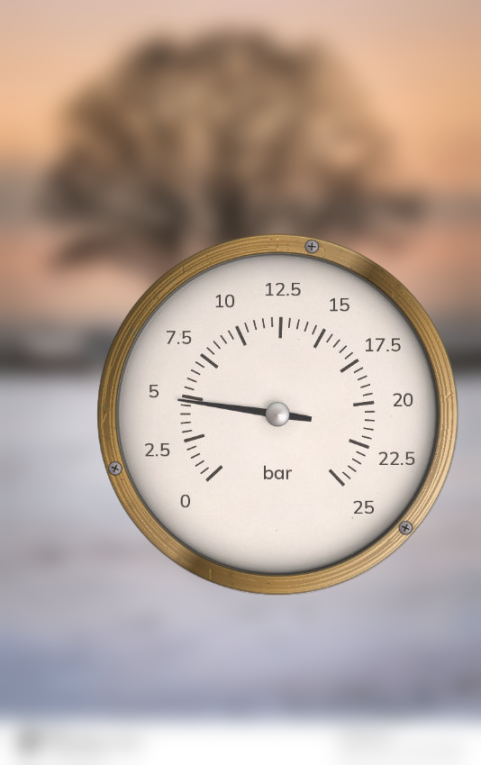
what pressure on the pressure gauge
4.75 bar
